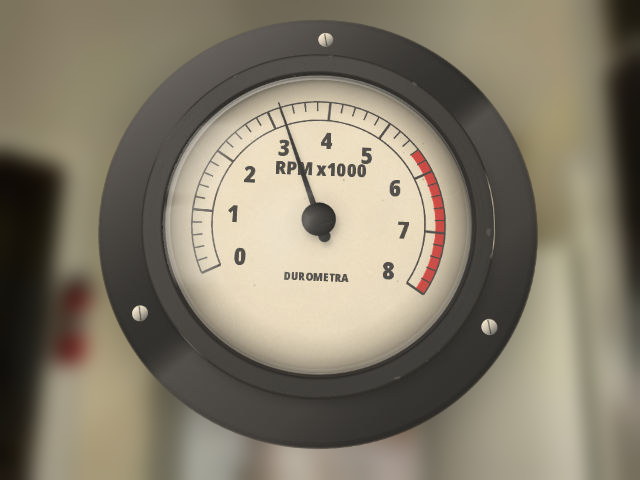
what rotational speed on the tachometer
3200 rpm
